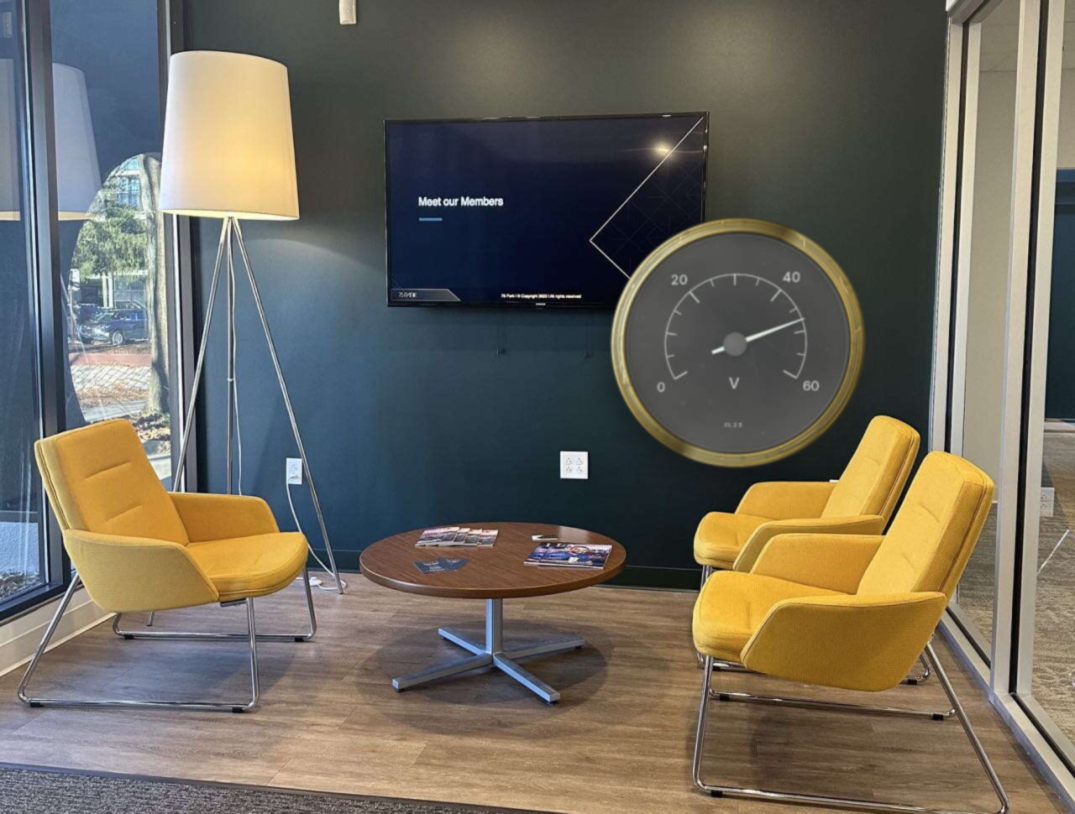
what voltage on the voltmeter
47.5 V
